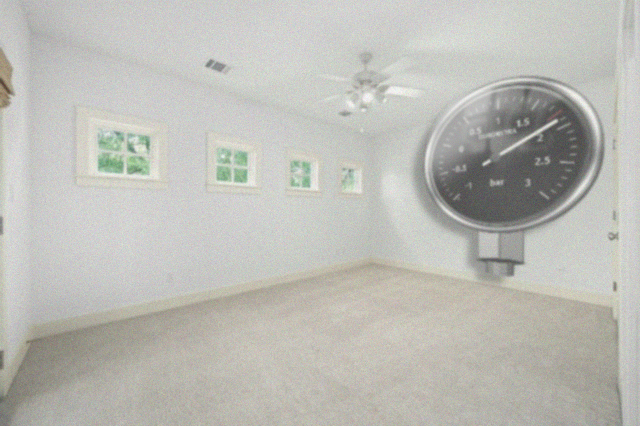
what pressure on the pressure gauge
1.9 bar
